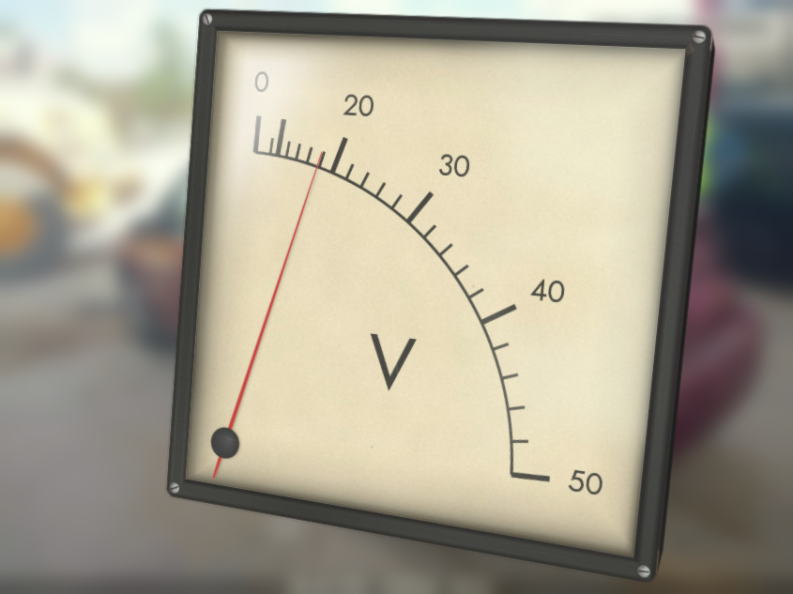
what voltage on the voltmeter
18 V
